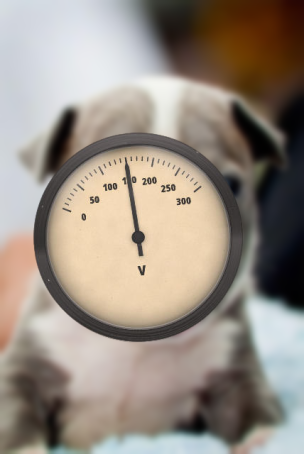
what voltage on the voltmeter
150 V
